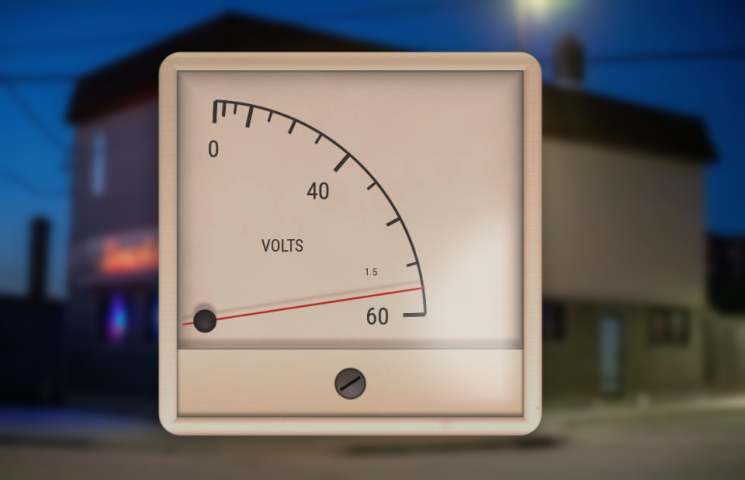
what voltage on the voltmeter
57.5 V
